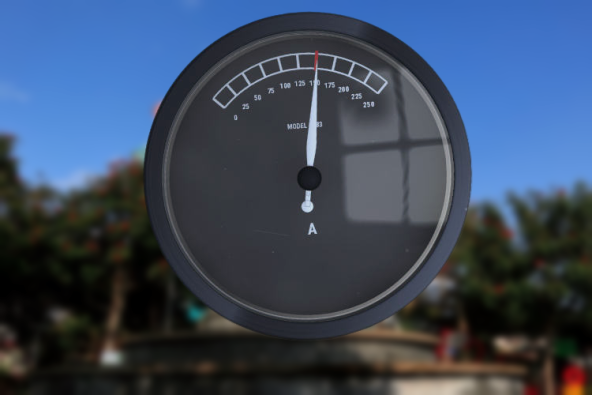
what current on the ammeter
150 A
